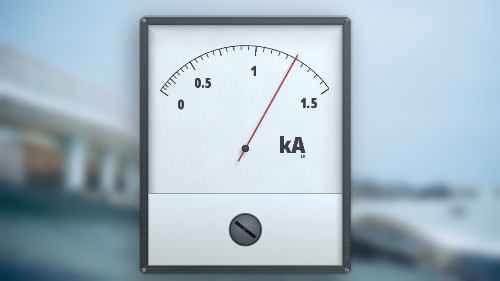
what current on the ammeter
1.25 kA
